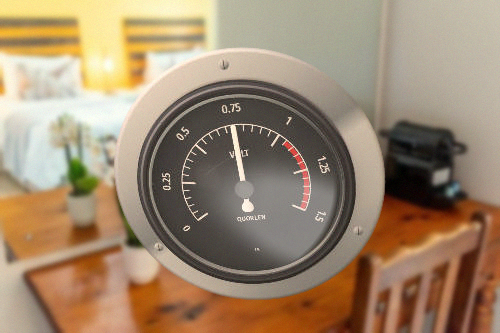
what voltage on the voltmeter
0.75 V
